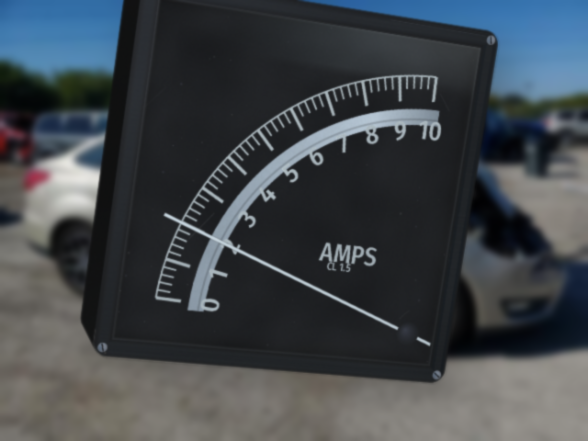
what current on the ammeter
2 A
